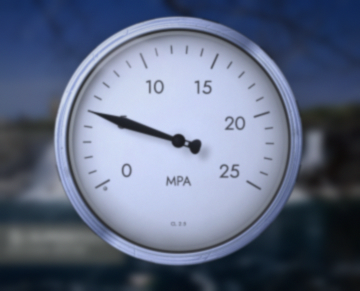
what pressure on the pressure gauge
5 MPa
